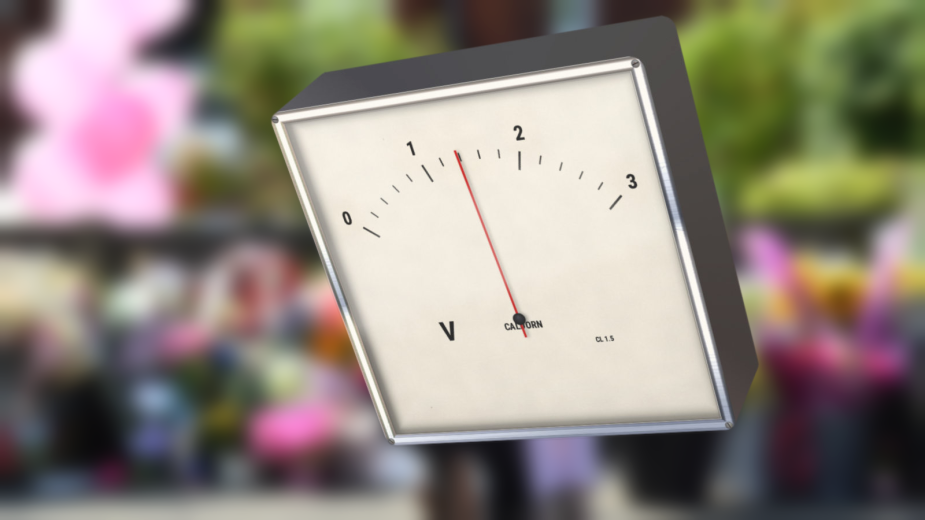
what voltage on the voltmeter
1.4 V
